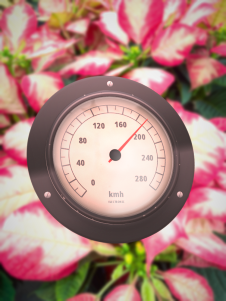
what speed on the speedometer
190 km/h
